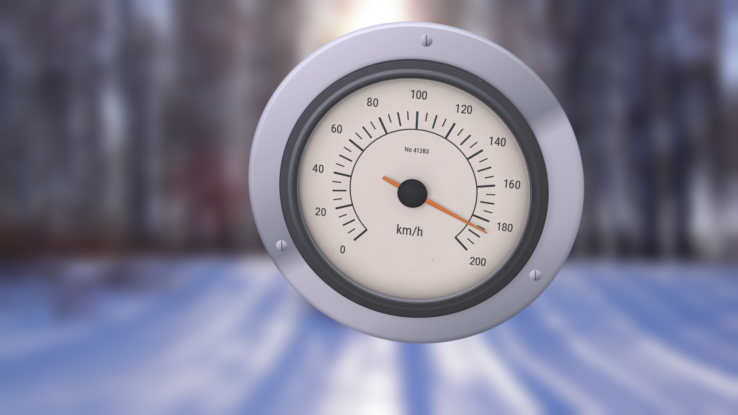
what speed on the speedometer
185 km/h
